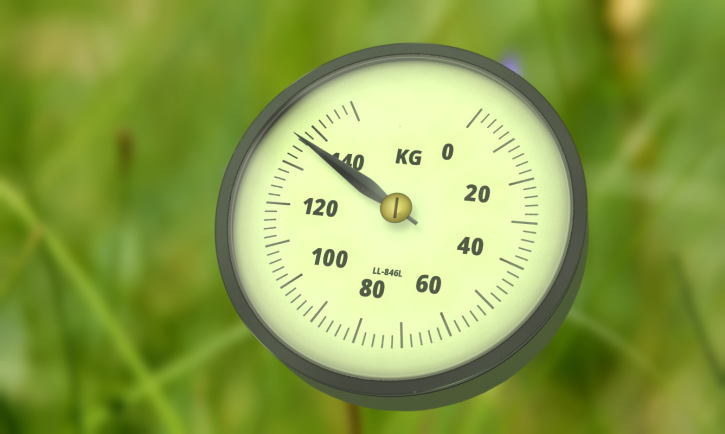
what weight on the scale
136 kg
